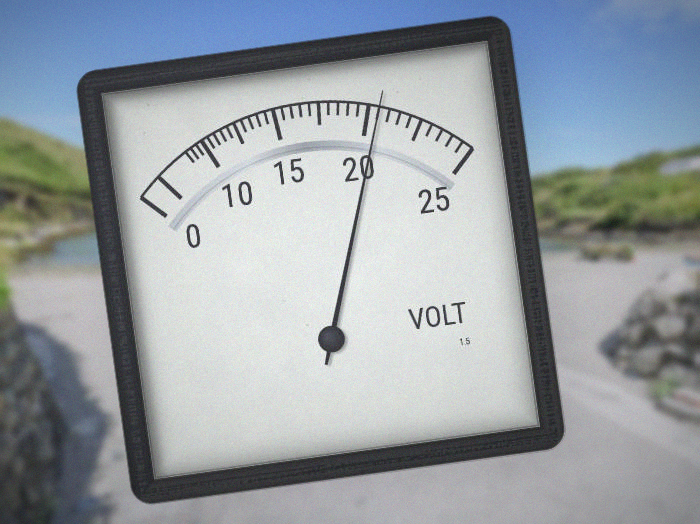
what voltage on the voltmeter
20.5 V
